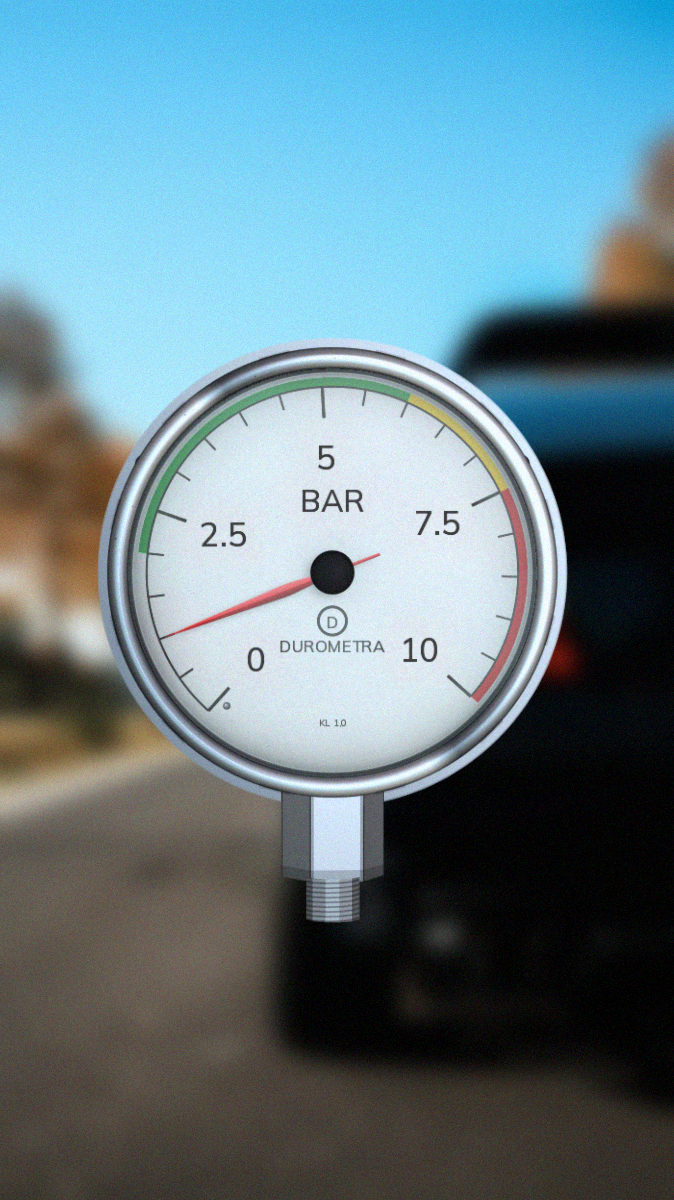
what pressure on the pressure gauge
1 bar
